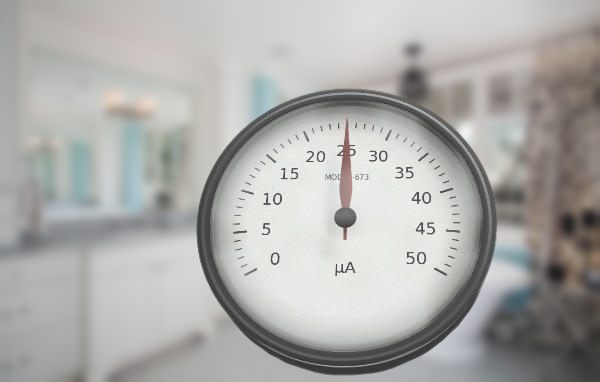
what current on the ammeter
25 µA
